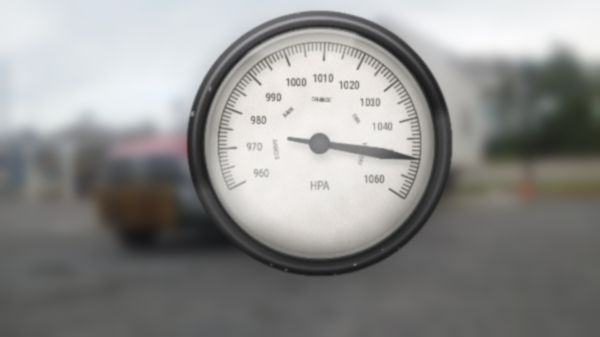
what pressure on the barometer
1050 hPa
